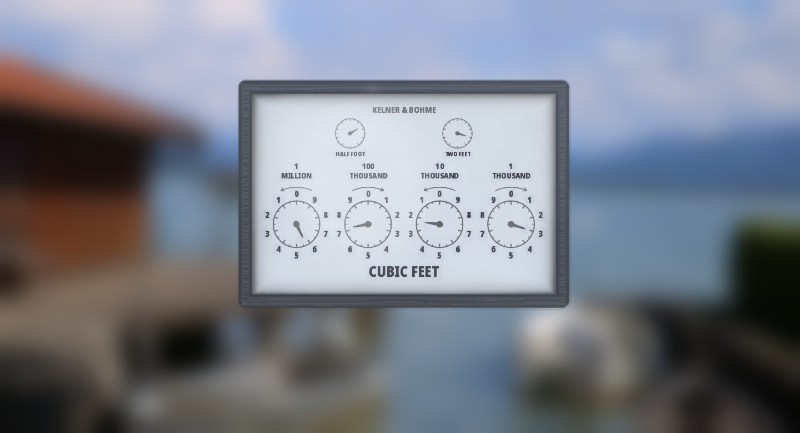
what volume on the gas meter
572300 ft³
